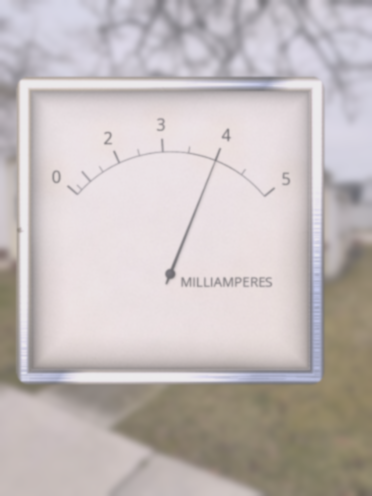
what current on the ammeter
4 mA
